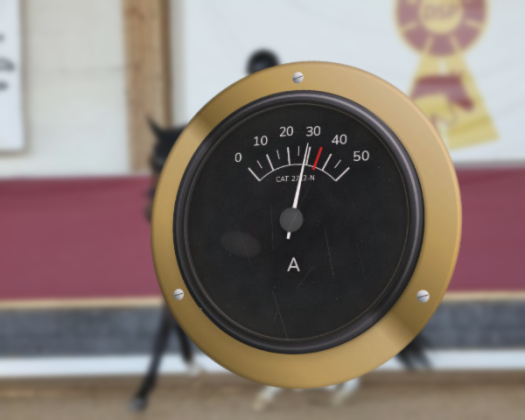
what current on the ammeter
30 A
